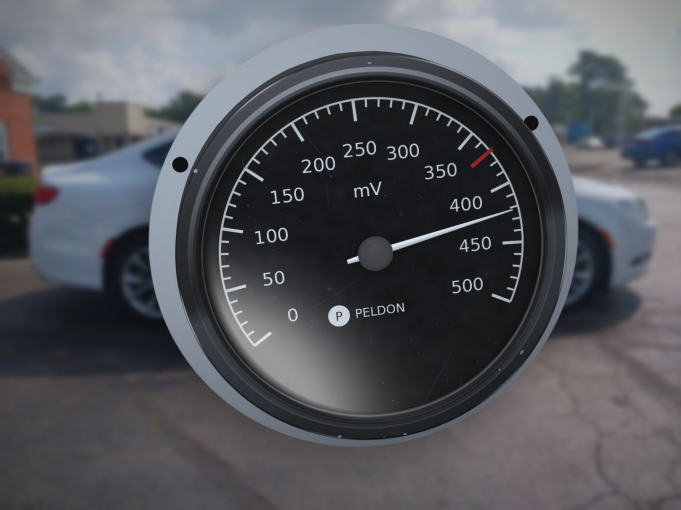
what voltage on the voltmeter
420 mV
